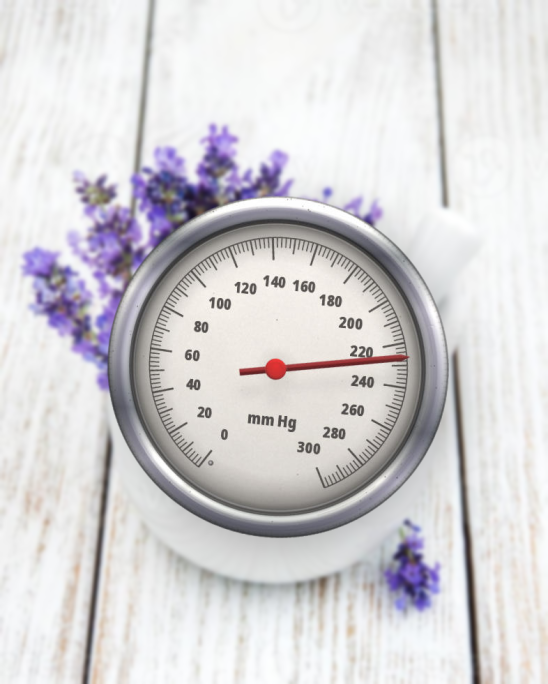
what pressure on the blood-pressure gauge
226 mmHg
